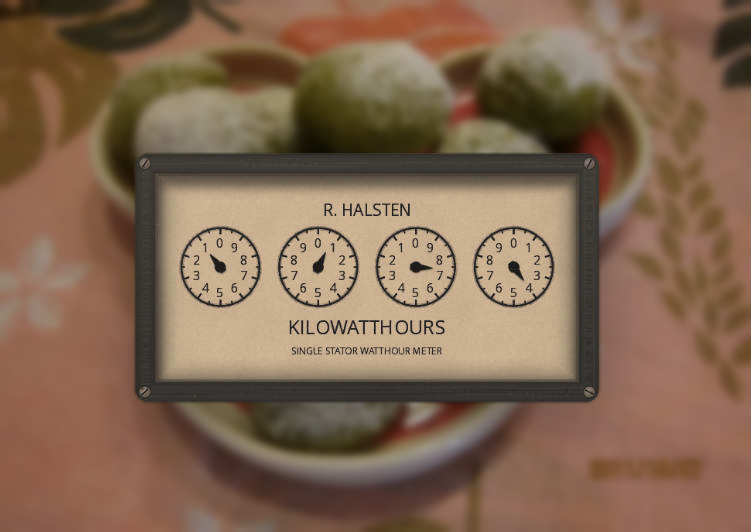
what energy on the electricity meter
1074 kWh
